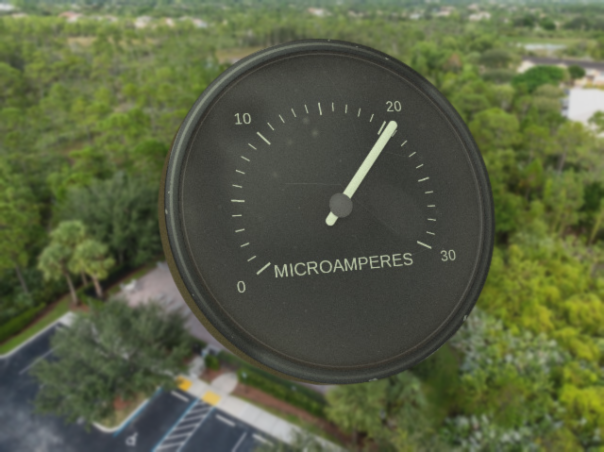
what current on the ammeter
20.5 µA
